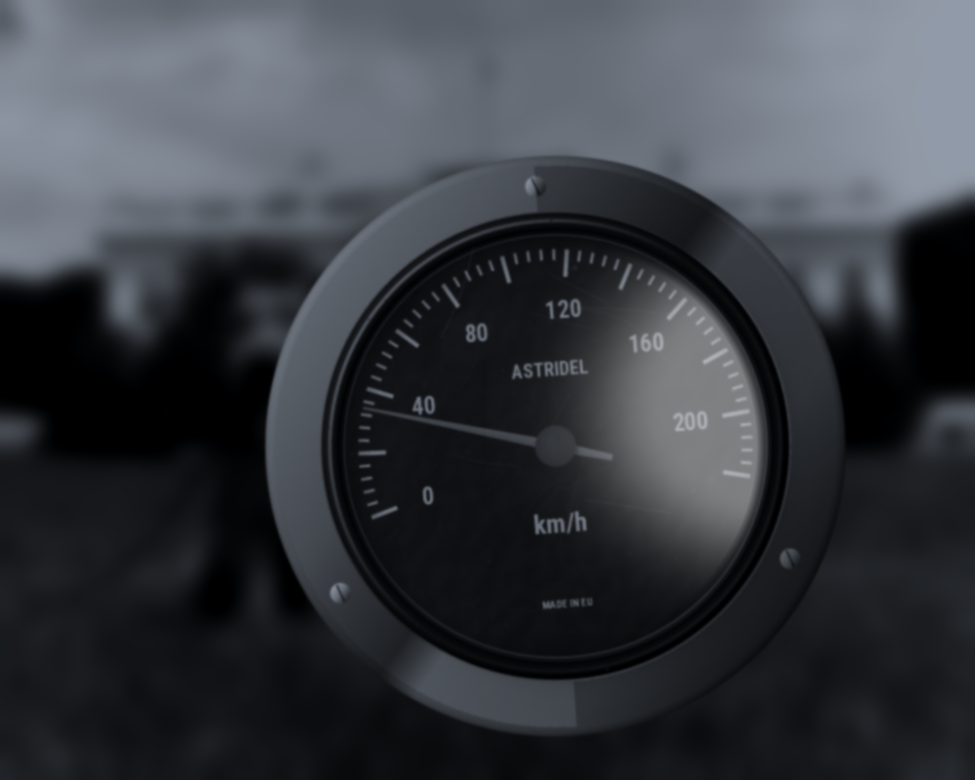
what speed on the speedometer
34 km/h
